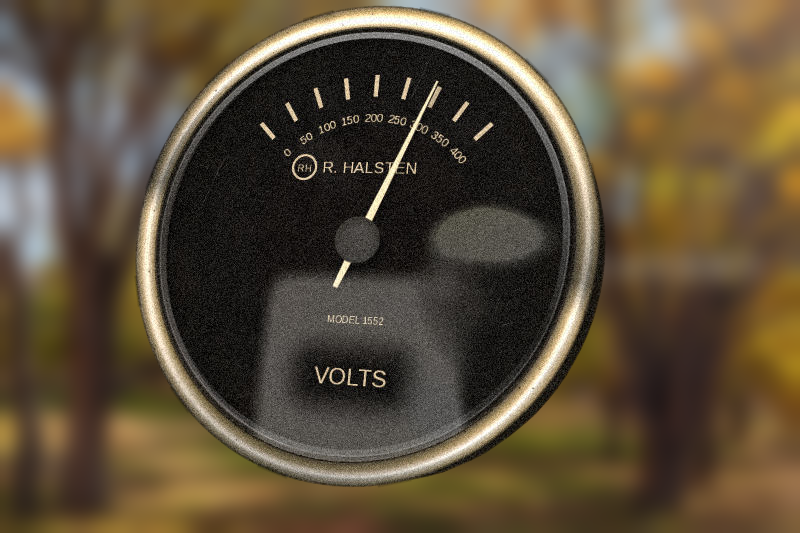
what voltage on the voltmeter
300 V
